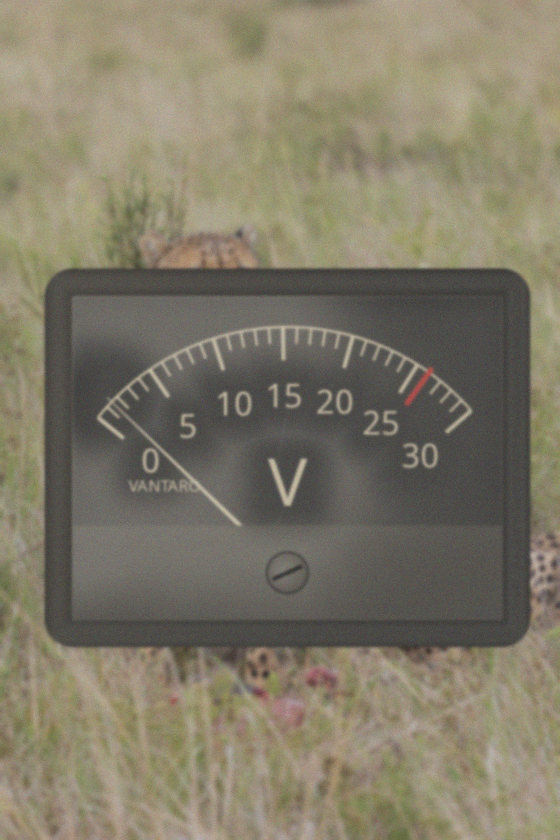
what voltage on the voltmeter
1.5 V
